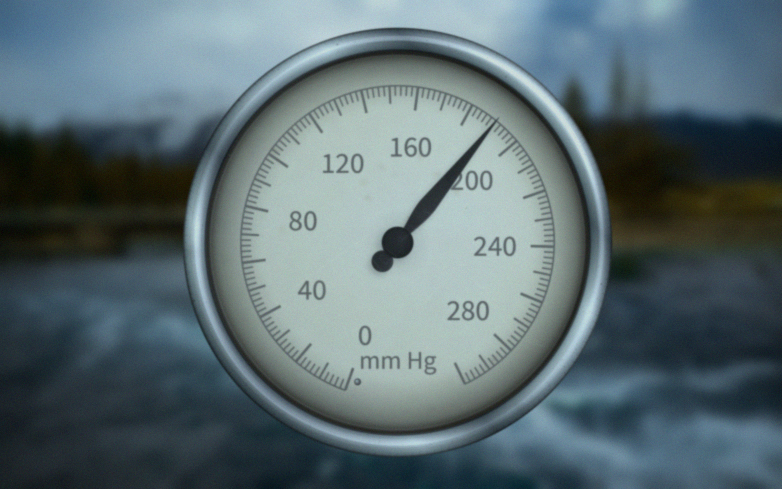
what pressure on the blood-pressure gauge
190 mmHg
